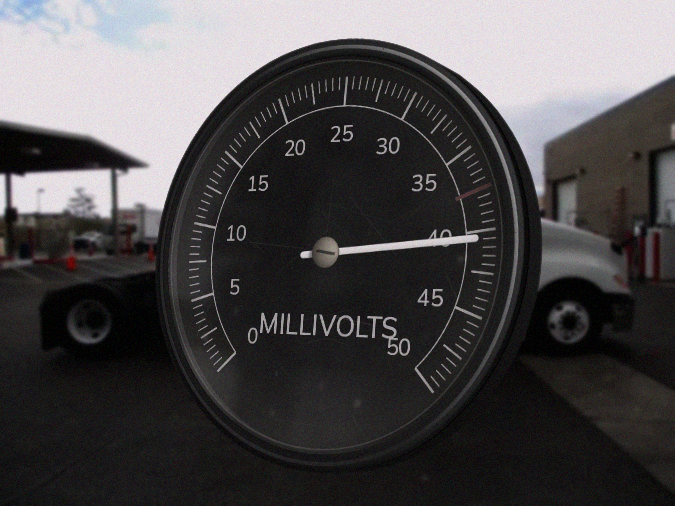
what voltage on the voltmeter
40.5 mV
